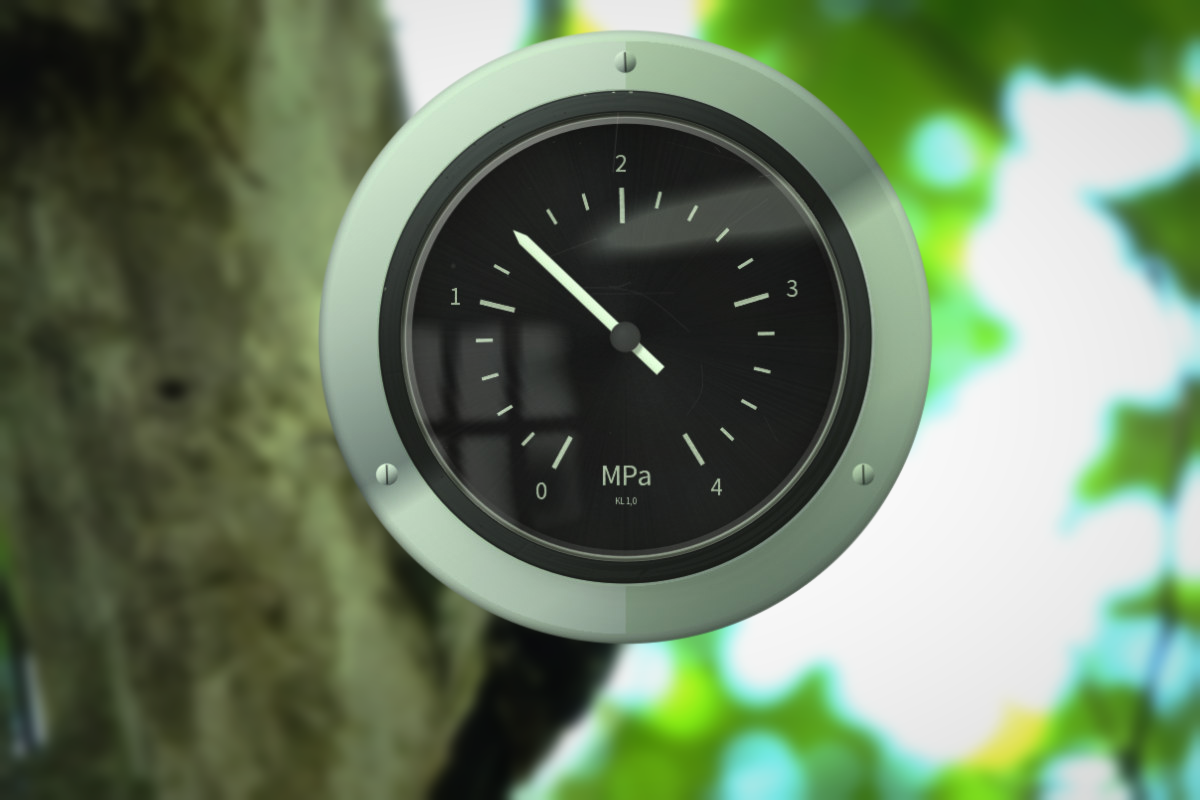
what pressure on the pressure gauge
1.4 MPa
